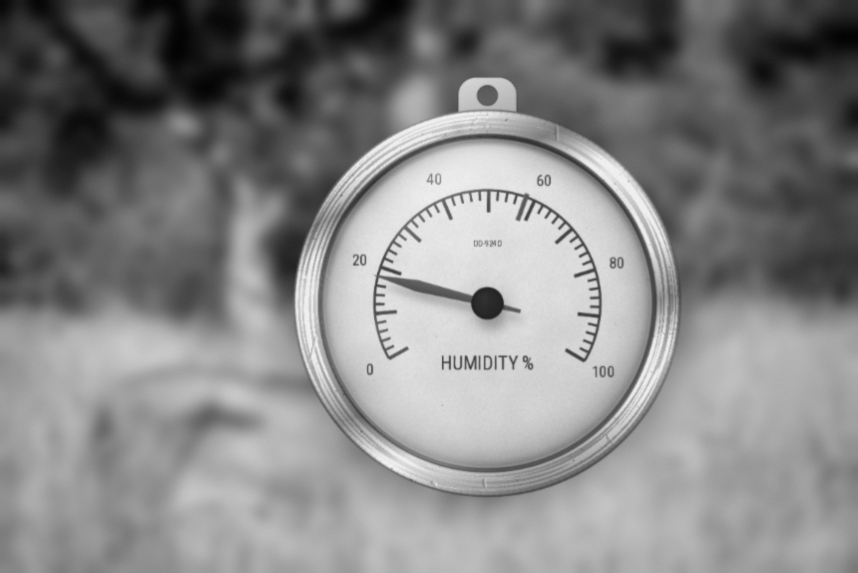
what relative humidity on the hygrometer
18 %
